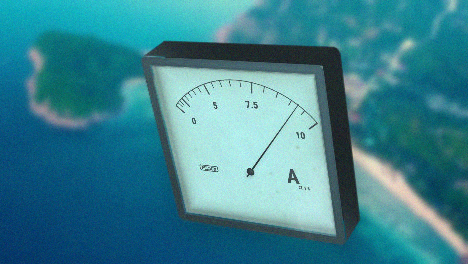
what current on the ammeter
9.25 A
